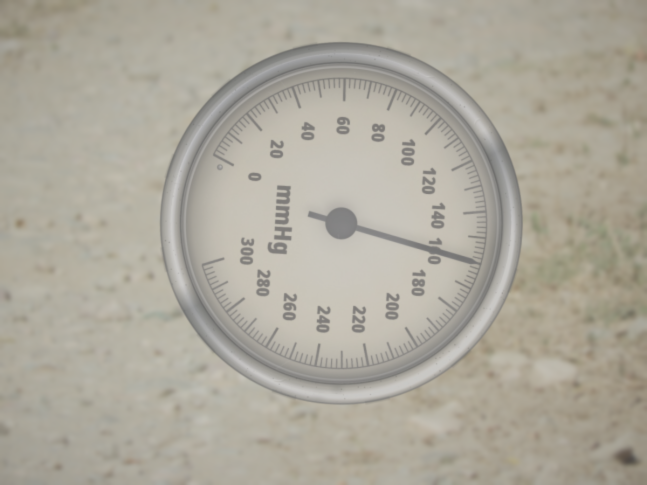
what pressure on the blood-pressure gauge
160 mmHg
